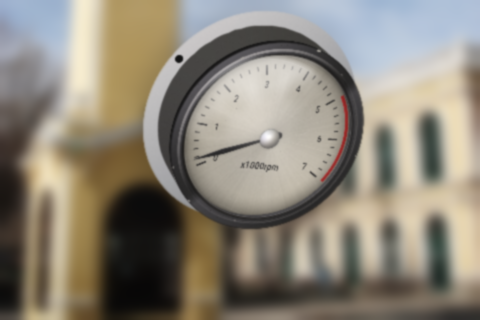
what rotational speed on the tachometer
200 rpm
